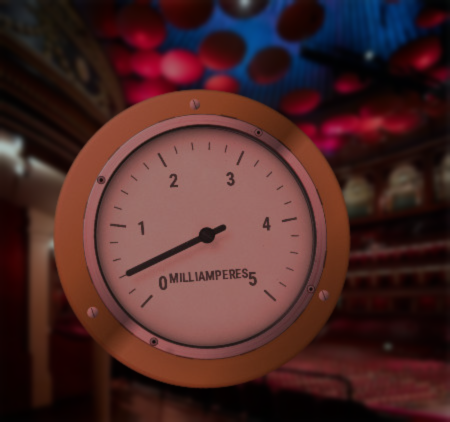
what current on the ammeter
0.4 mA
